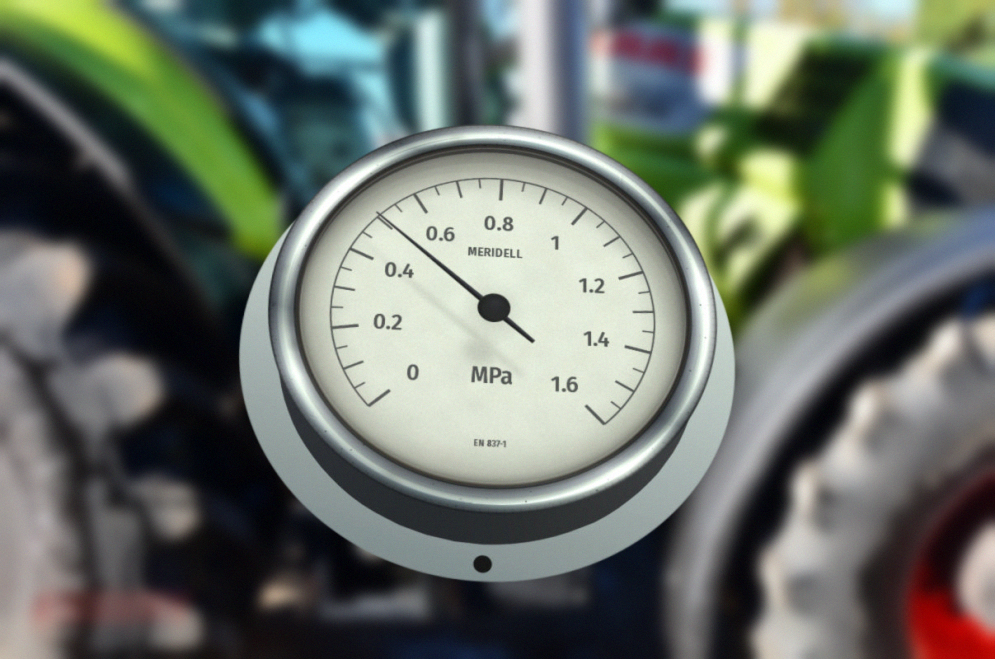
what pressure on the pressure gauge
0.5 MPa
